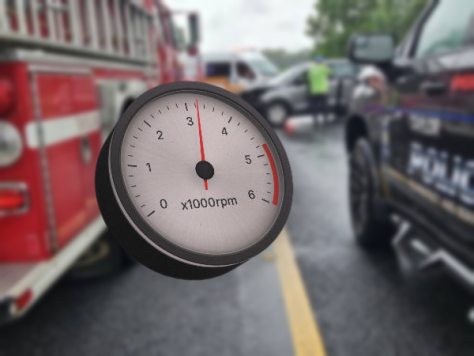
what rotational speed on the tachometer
3200 rpm
